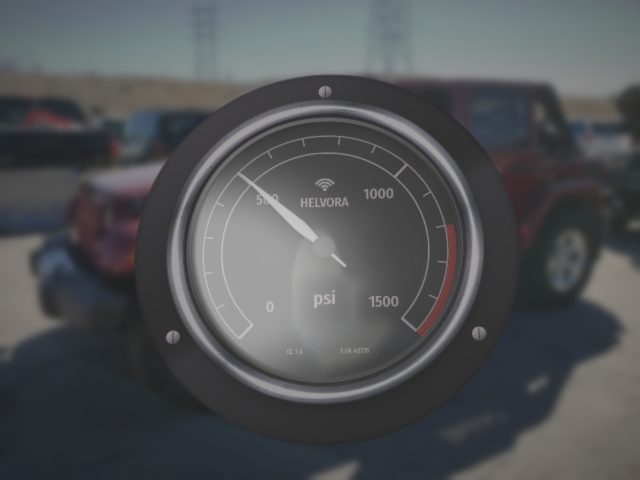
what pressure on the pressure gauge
500 psi
